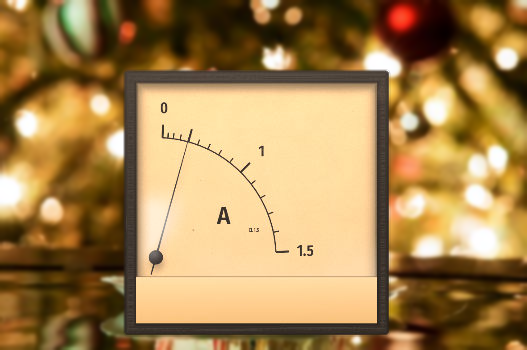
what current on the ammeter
0.5 A
